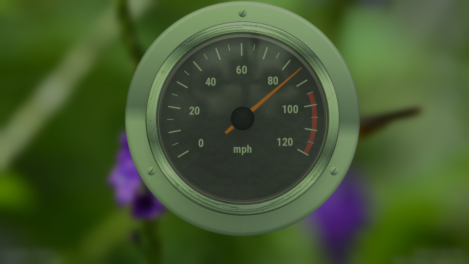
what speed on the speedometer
85 mph
